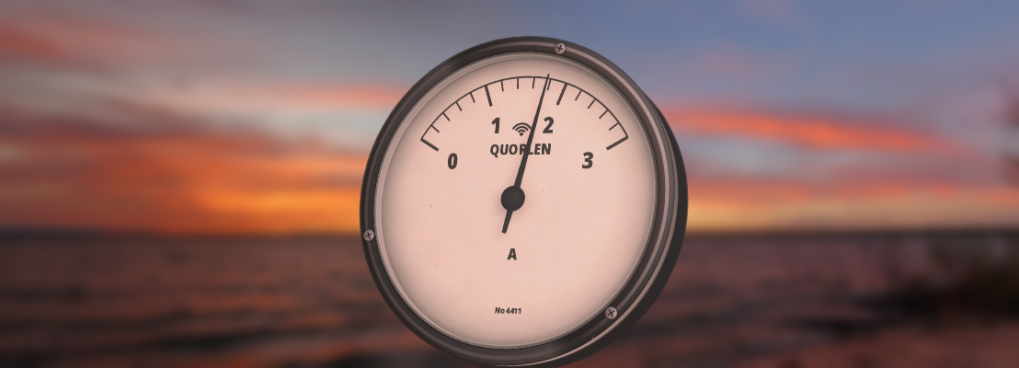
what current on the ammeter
1.8 A
